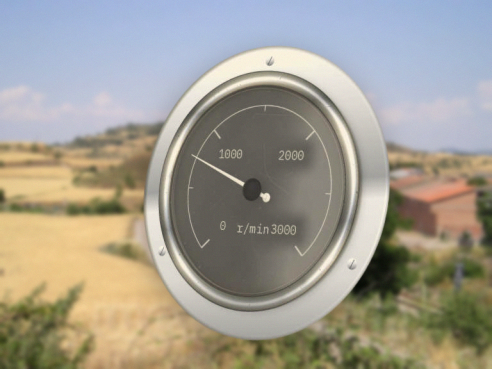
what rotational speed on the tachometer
750 rpm
